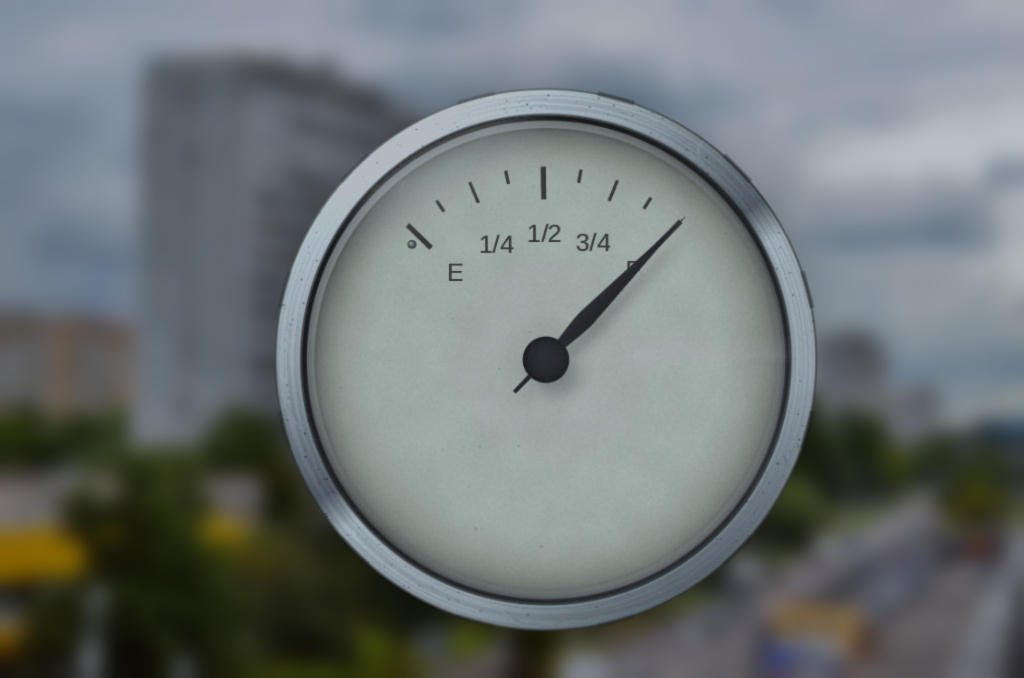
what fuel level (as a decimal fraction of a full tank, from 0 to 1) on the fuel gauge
1
